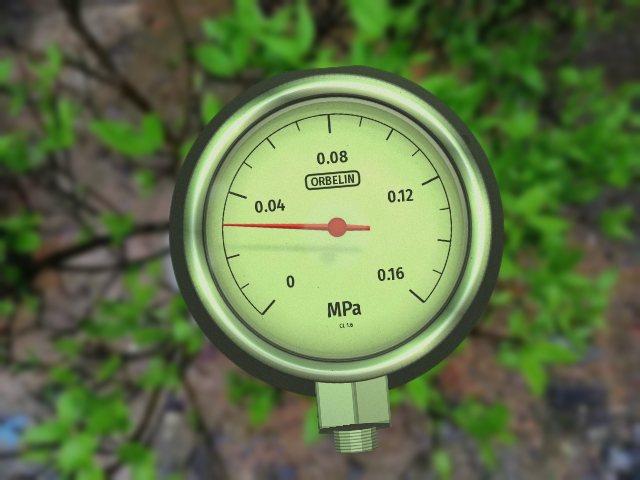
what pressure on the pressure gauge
0.03 MPa
